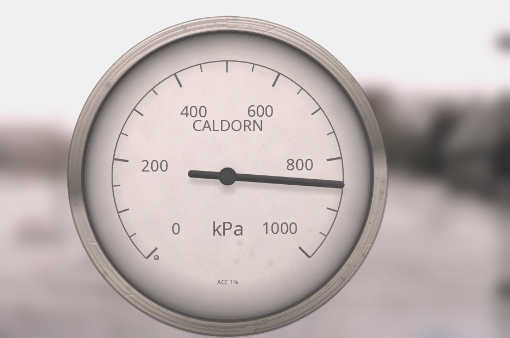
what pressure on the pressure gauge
850 kPa
